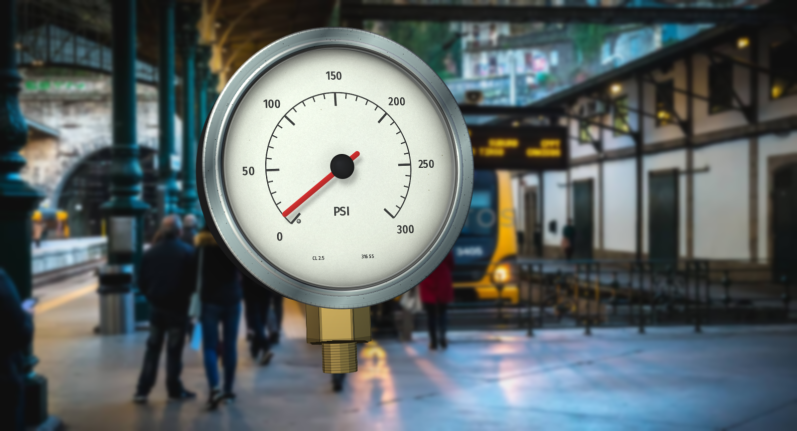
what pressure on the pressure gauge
10 psi
